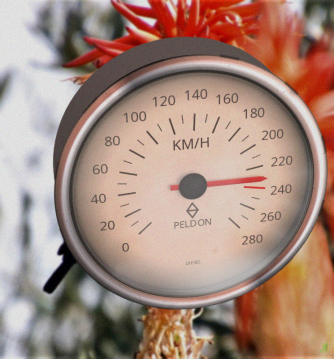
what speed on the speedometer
230 km/h
